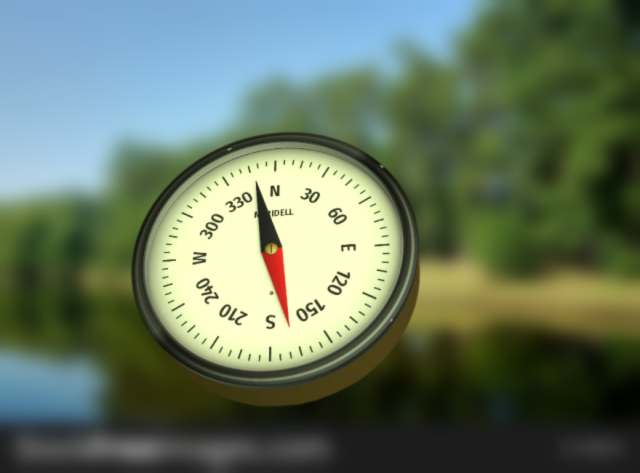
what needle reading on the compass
167.5 °
